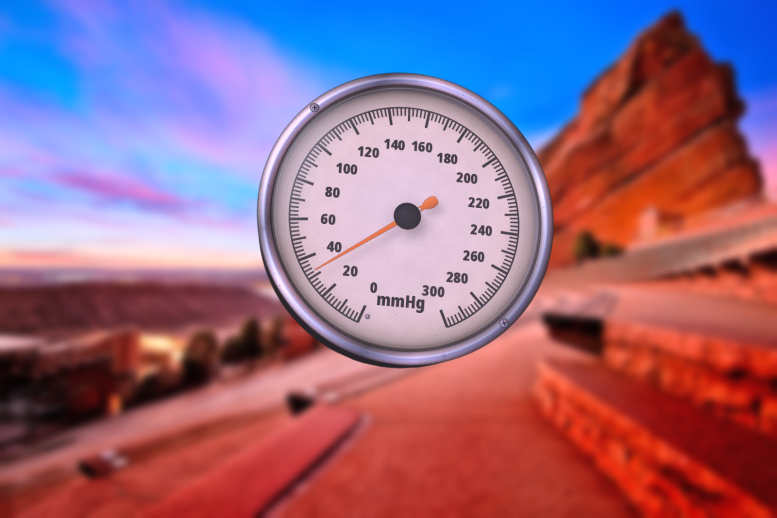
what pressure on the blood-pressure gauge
32 mmHg
